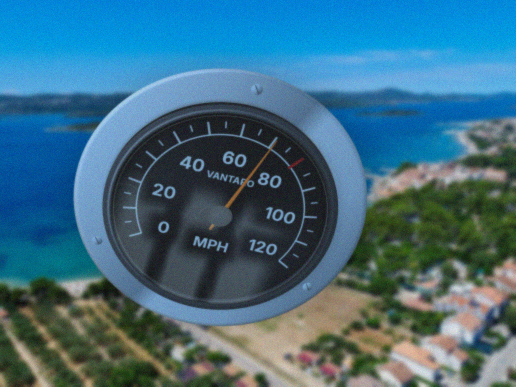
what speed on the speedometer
70 mph
